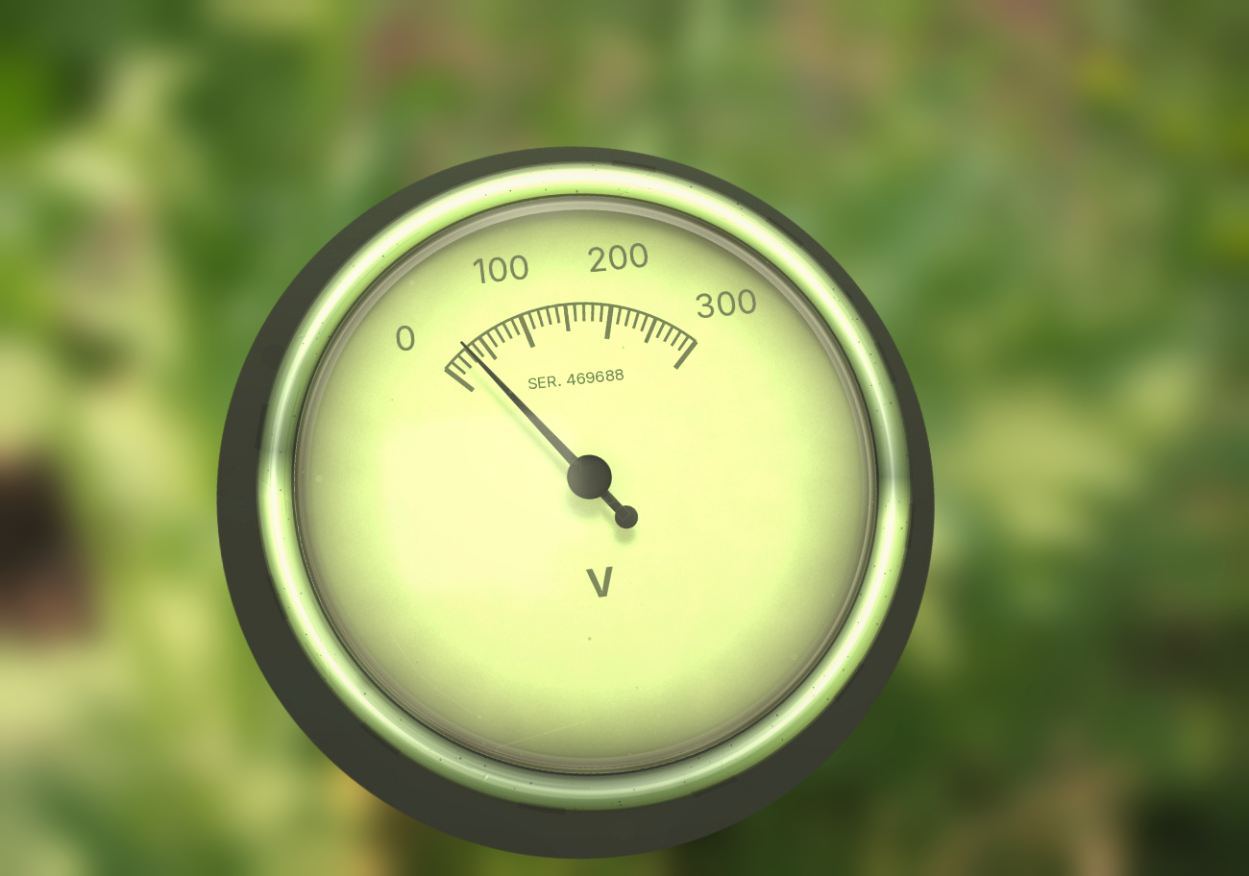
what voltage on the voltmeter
30 V
